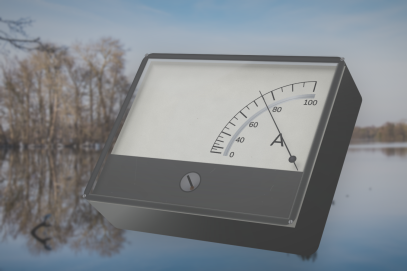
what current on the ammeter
75 A
